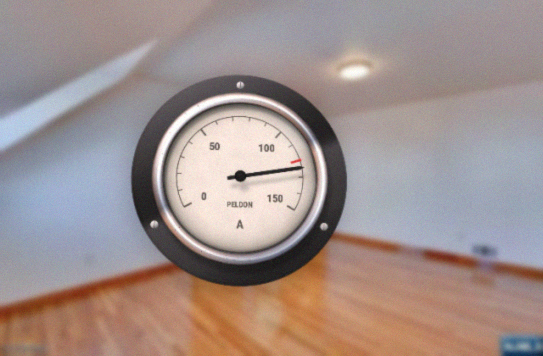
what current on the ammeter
125 A
